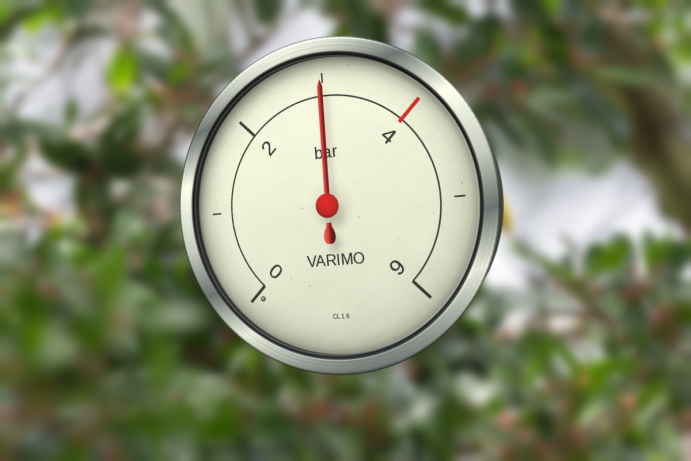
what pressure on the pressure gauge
3 bar
